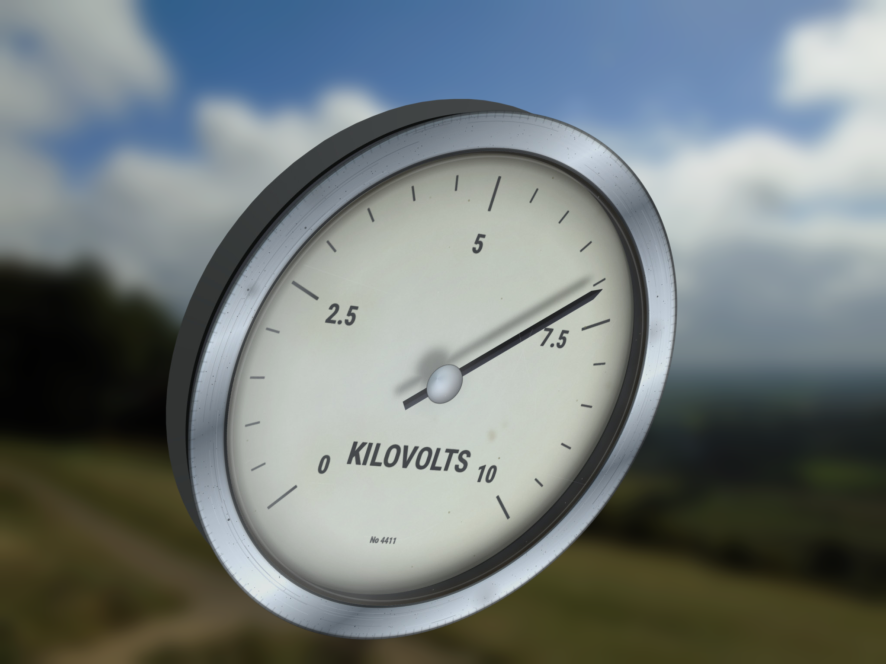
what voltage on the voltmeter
7 kV
